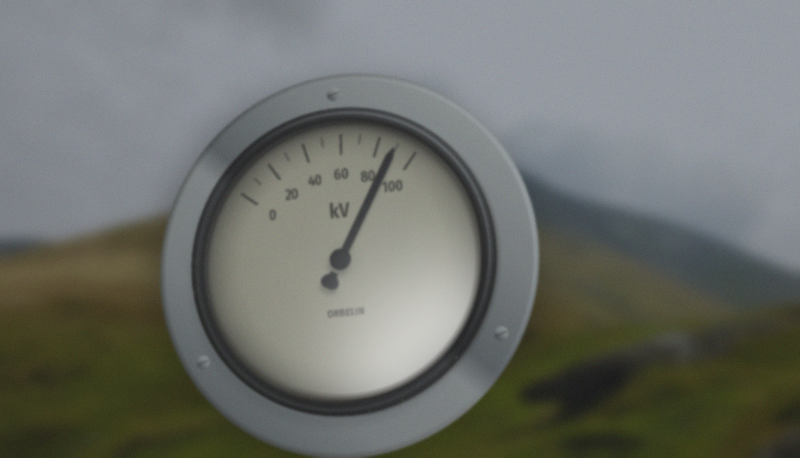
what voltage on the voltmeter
90 kV
